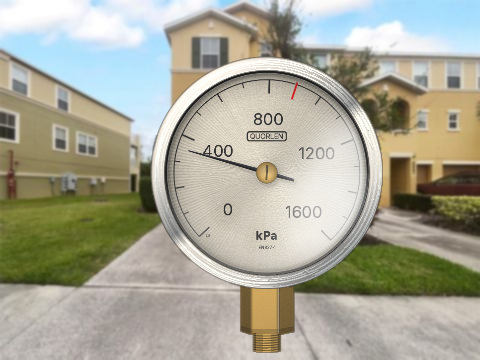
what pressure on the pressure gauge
350 kPa
